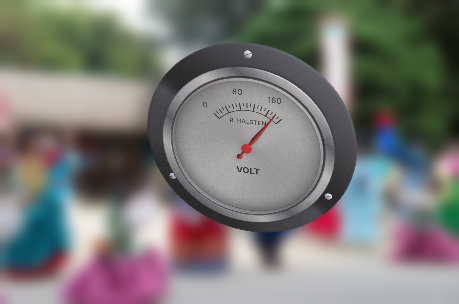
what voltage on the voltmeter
180 V
